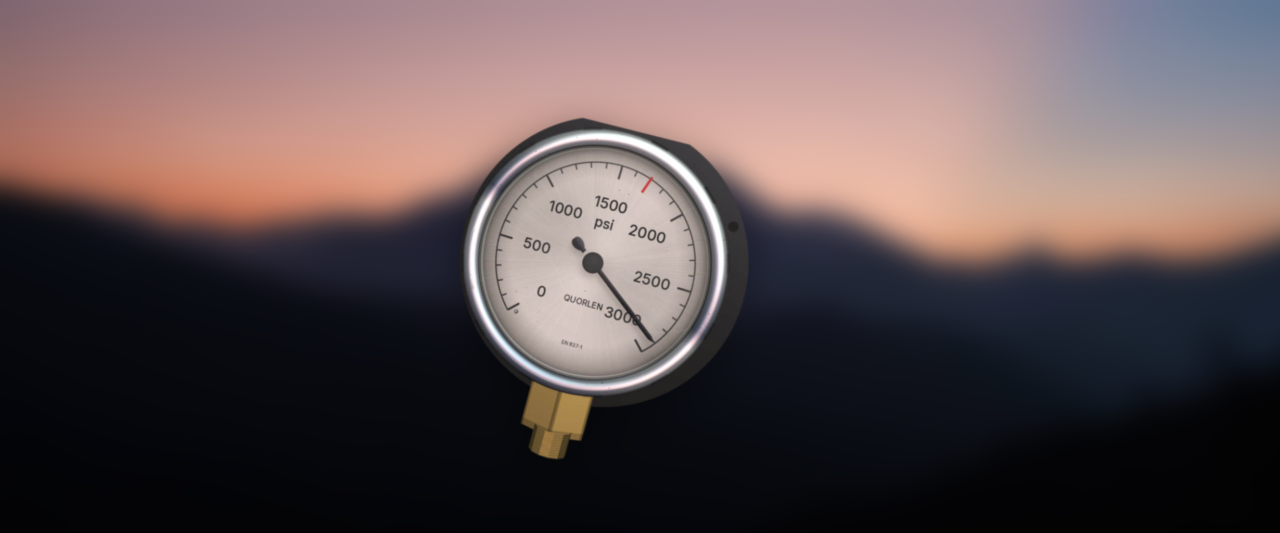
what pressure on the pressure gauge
2900 psi
